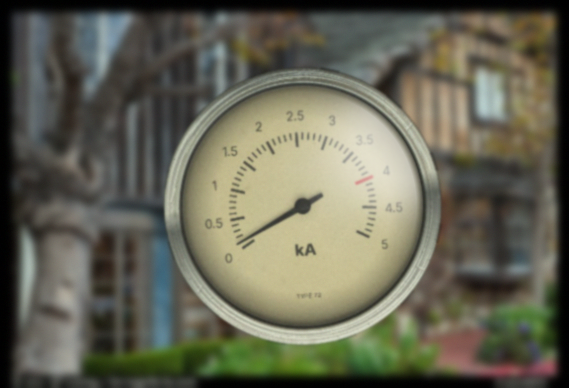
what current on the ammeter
0.1 kA
